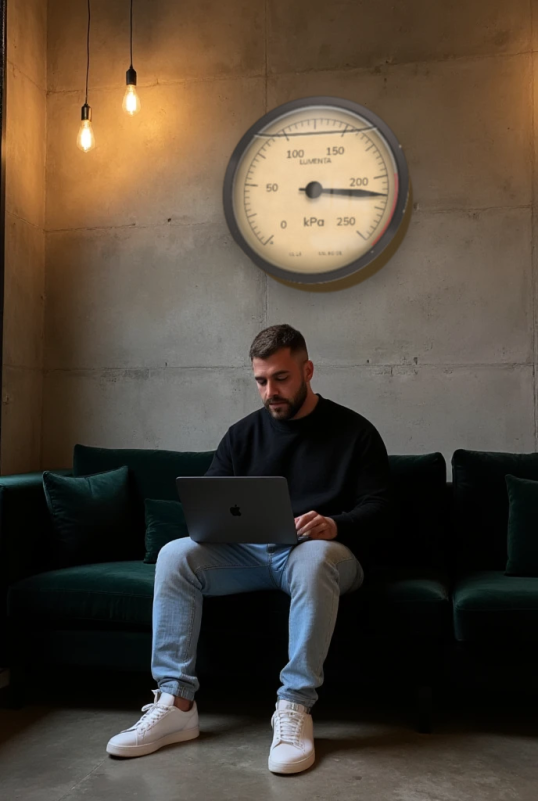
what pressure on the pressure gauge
215 kPa
